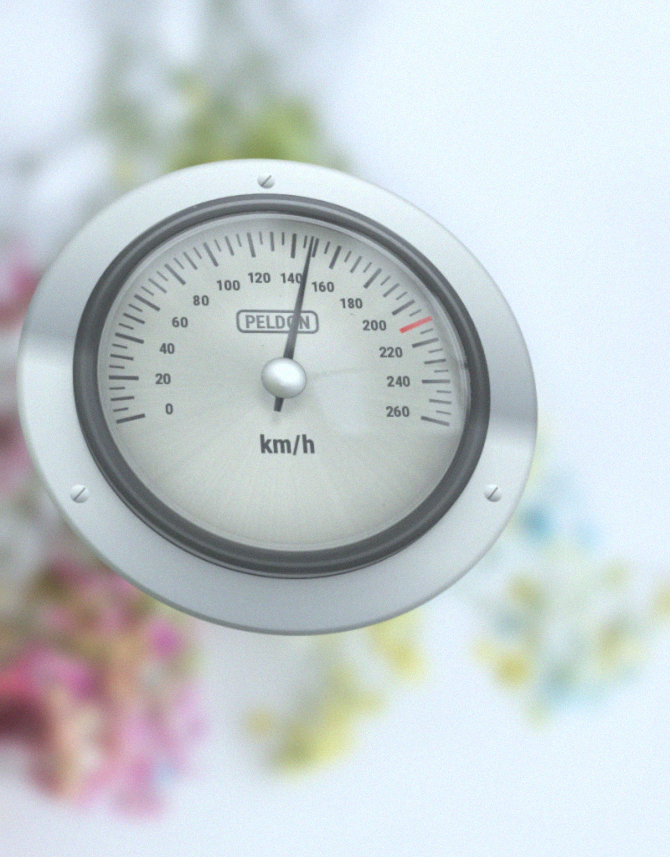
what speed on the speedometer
147.5 km/h
